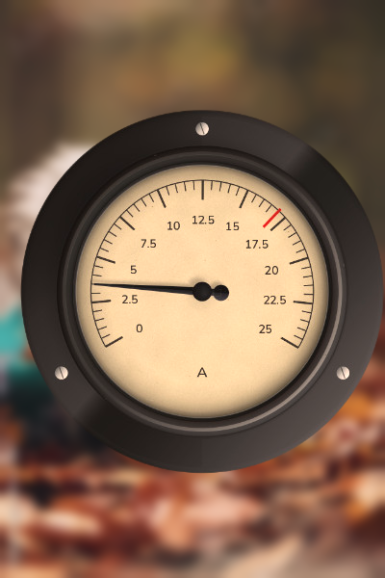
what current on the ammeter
3.5 A
